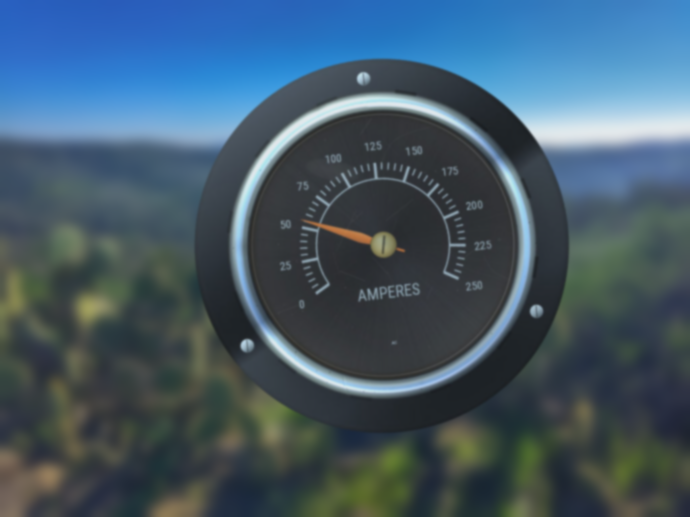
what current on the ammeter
55 A
